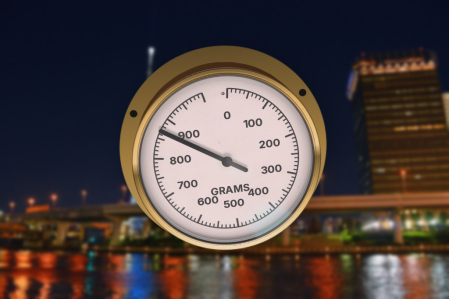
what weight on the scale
870 g
